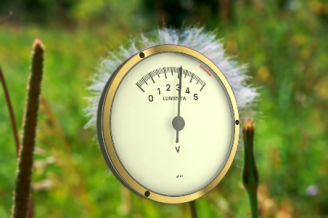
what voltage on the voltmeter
3 V
